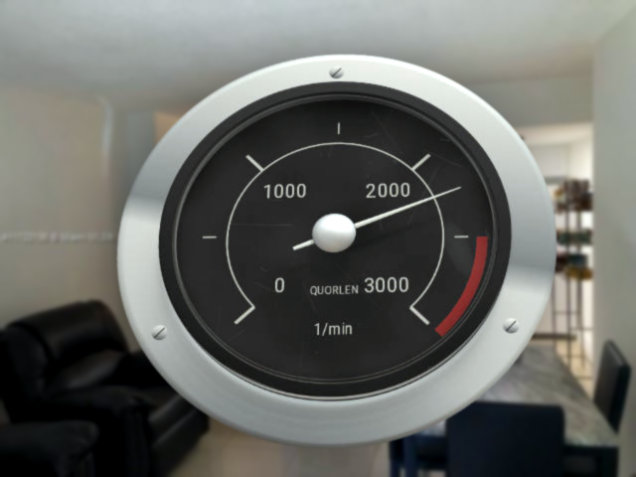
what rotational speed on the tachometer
2250 rpm
